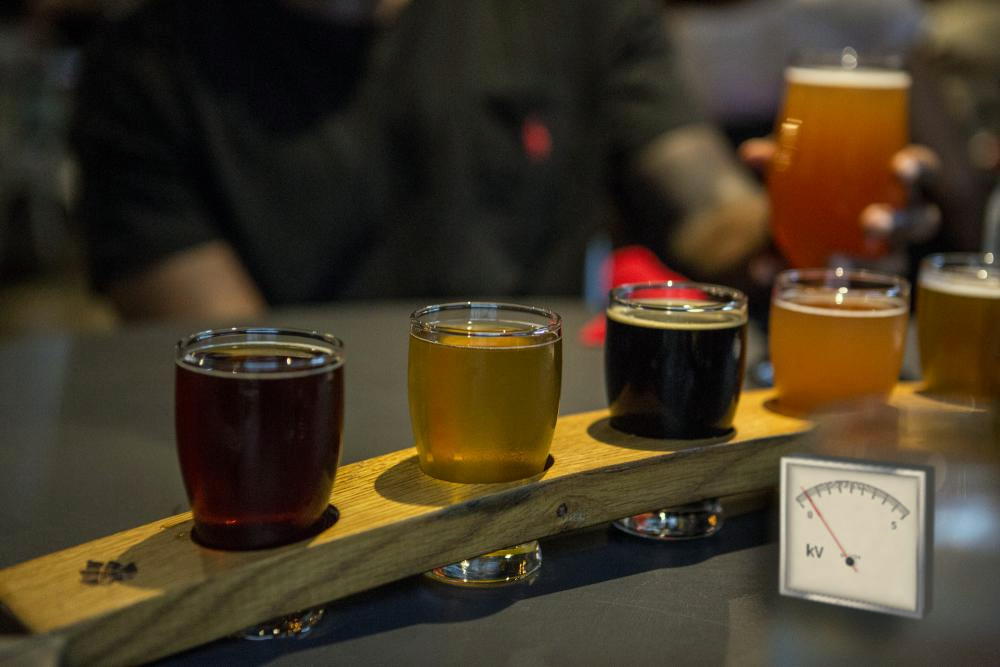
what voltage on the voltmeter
0.5 kV
